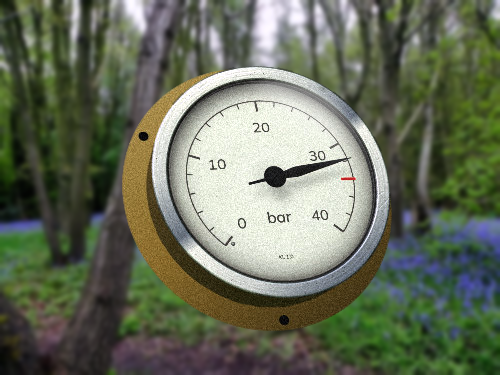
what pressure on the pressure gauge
32 bar
